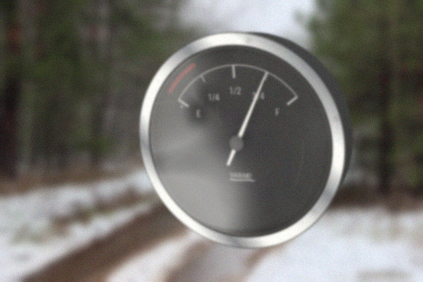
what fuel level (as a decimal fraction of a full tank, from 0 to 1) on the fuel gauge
0.75
